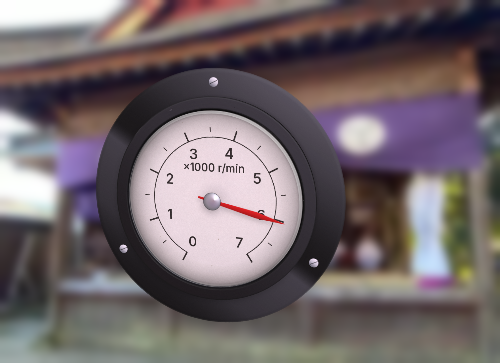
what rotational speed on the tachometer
6000 rpm
